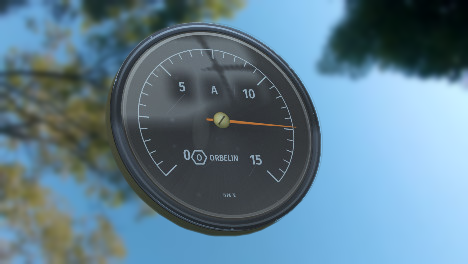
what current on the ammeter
12.5 A
